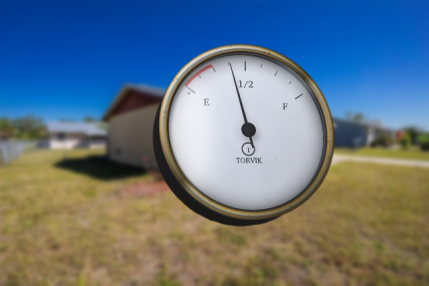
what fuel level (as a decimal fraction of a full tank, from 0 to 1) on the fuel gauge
0.375
